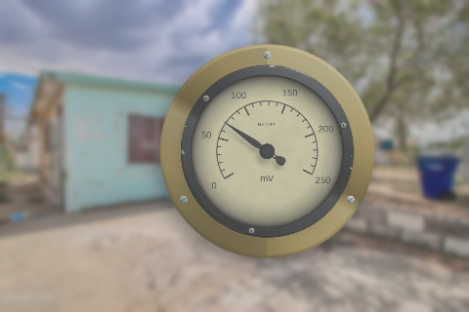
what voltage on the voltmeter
70 mV
